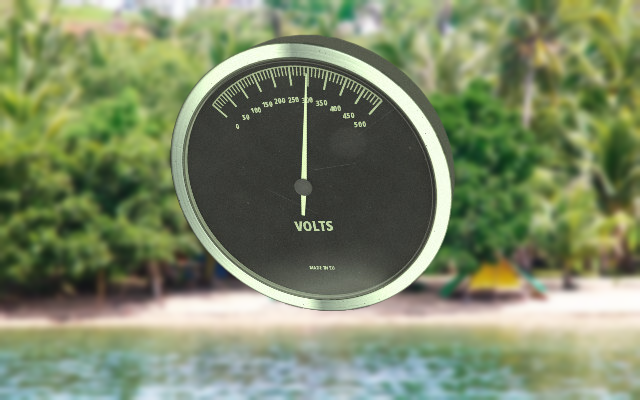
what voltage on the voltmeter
300 V
